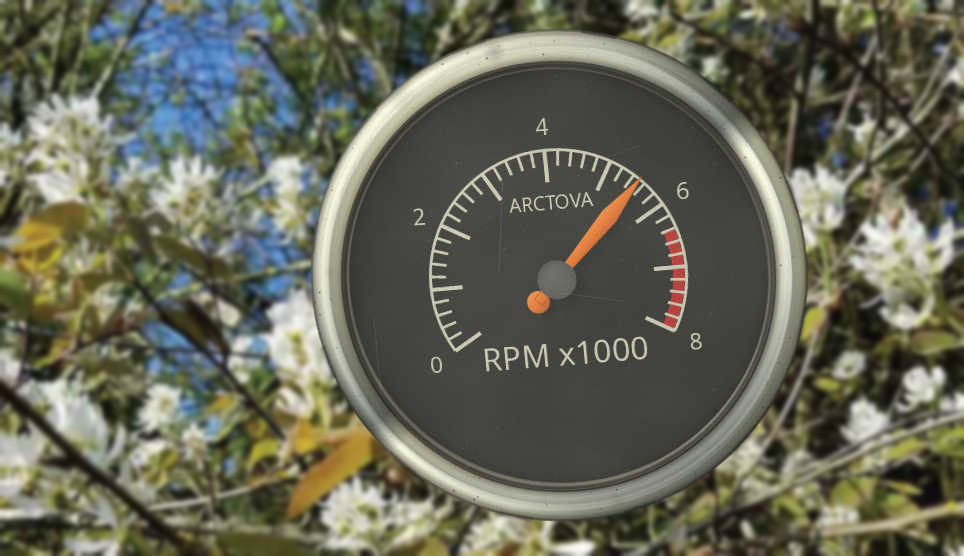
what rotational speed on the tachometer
5500 rpm
